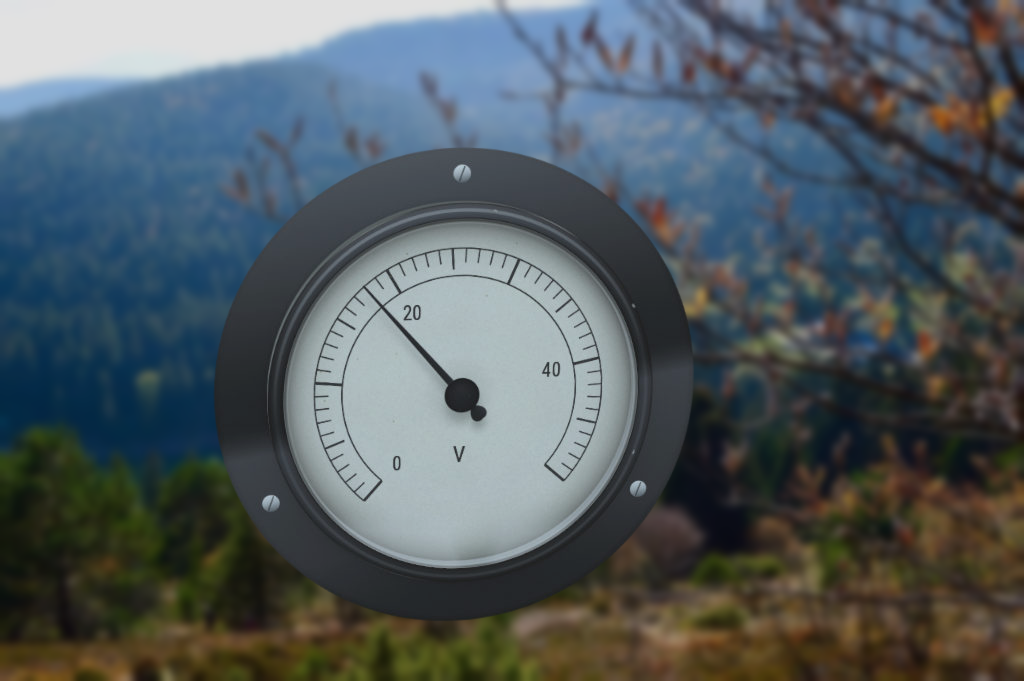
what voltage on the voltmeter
18 V
